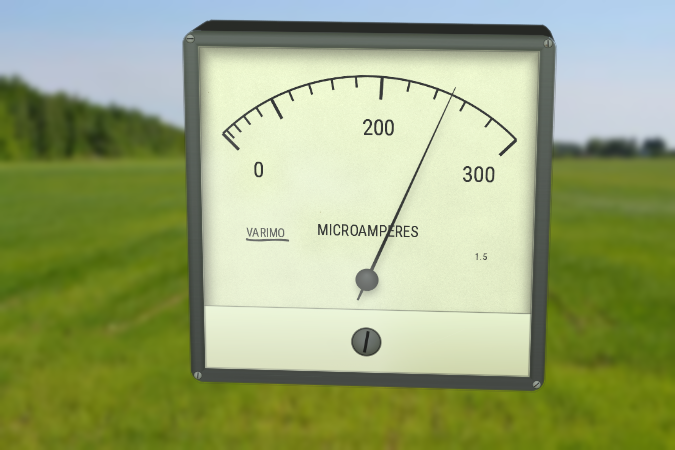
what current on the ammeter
250 µA
